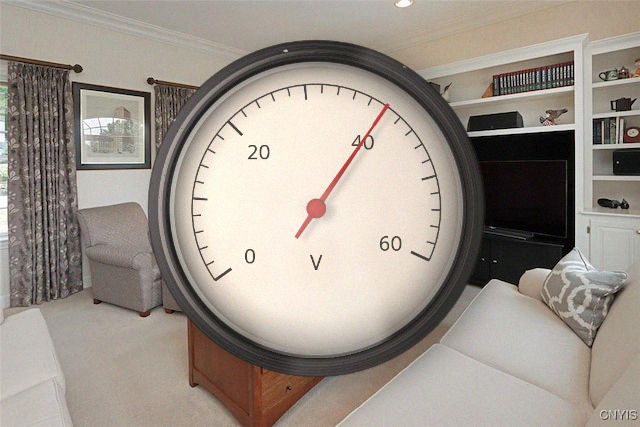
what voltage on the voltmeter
40 V
